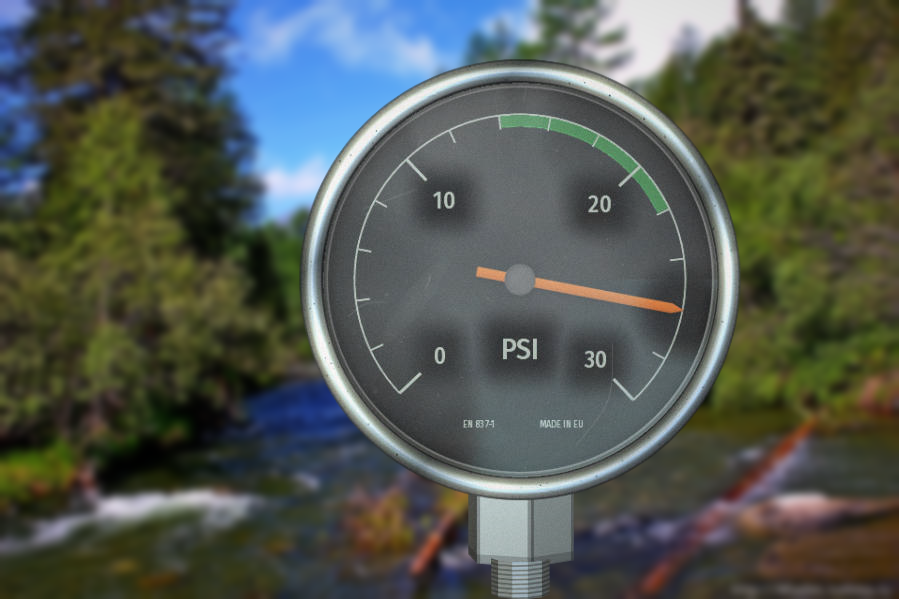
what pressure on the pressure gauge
26 psi
